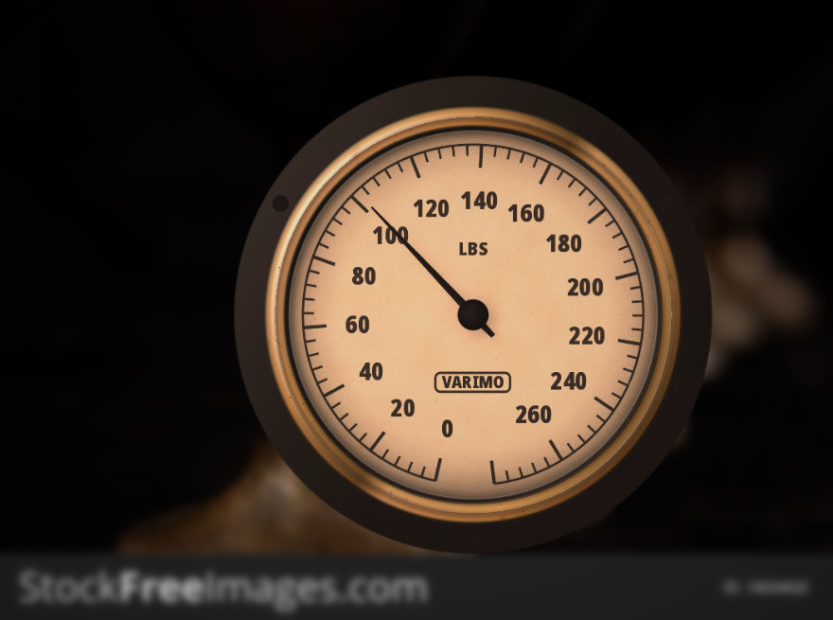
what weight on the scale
102 lb
